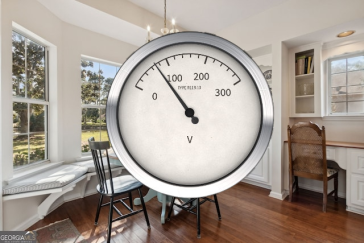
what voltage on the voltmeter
70 V
